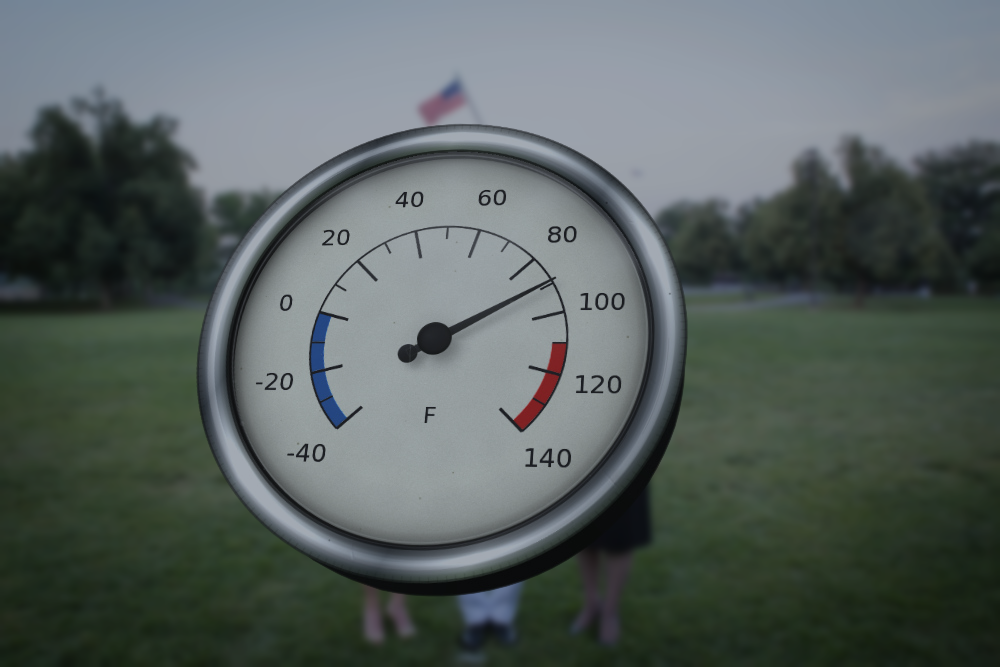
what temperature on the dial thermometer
90 °F
